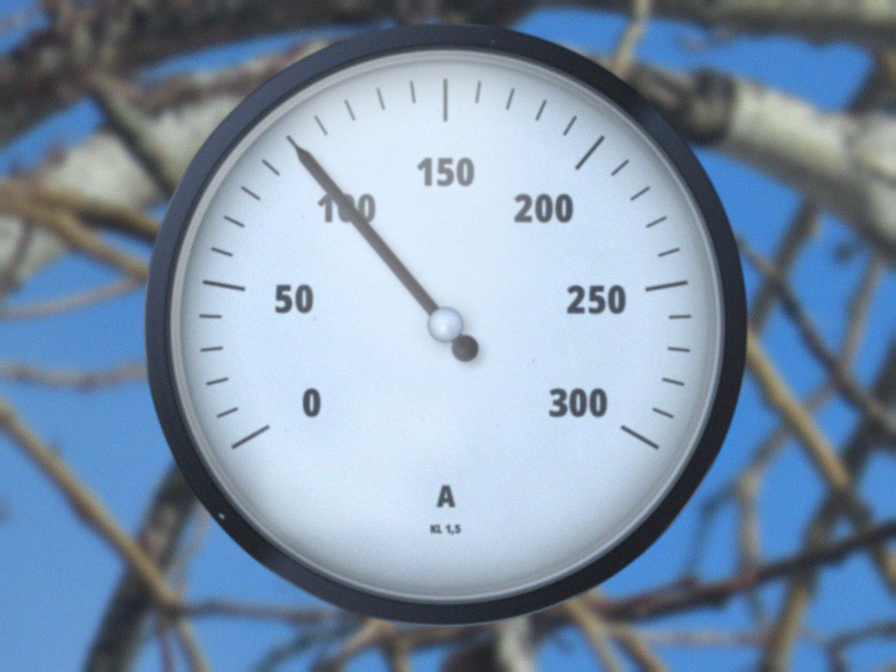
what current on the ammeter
100 A
